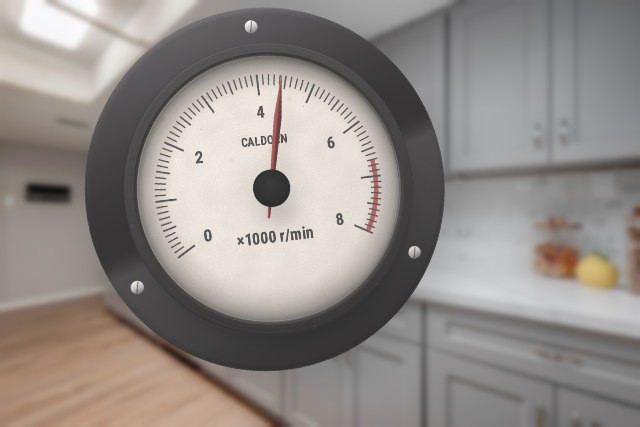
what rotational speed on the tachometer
4400 rpm
